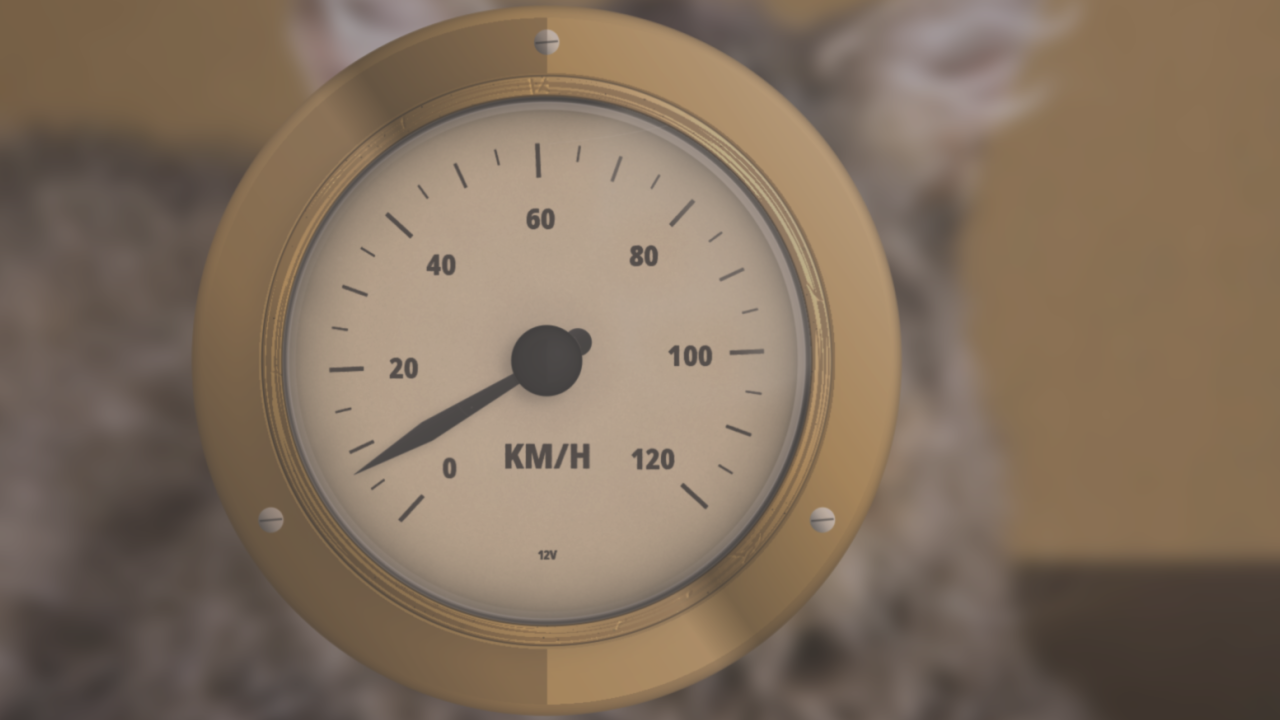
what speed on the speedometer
7.5 km/h
